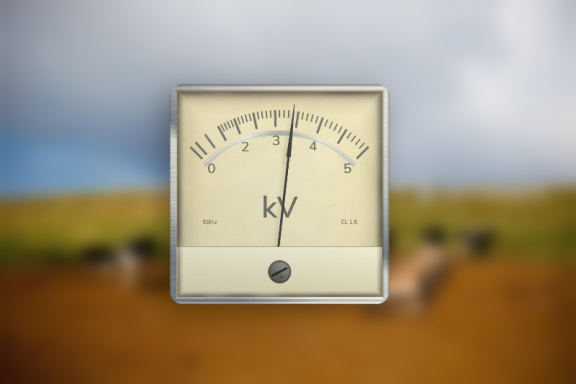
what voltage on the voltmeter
3.4 kV
